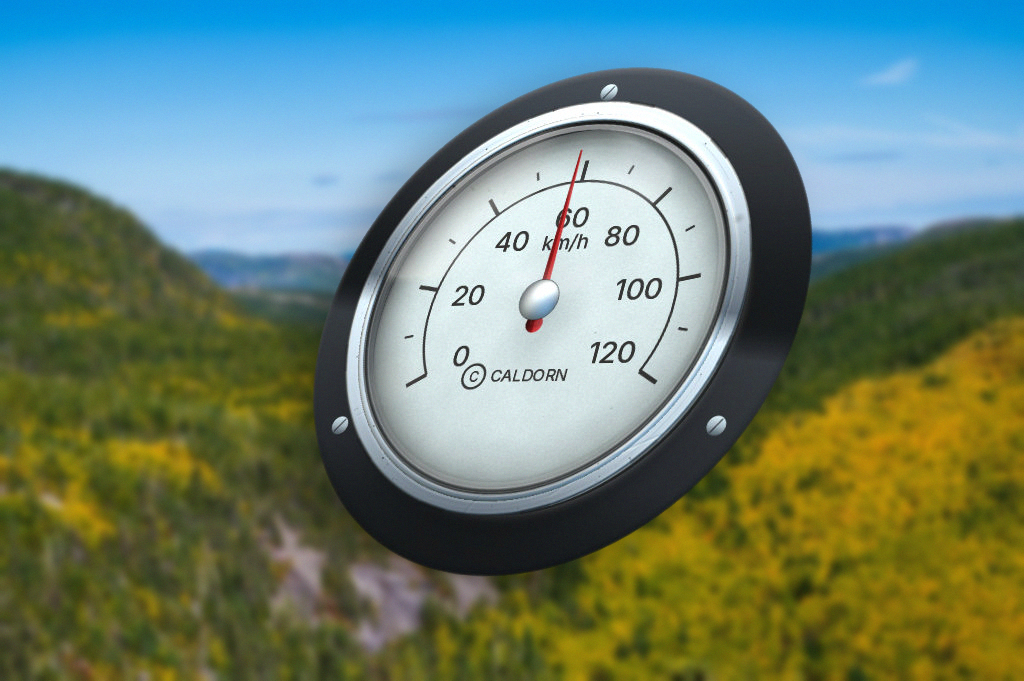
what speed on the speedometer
60 km/h
